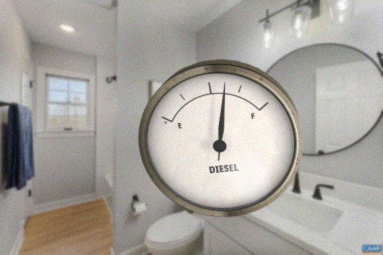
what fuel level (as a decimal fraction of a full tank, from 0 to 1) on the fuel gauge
0.625
